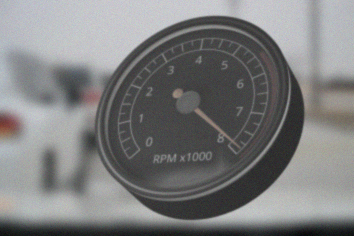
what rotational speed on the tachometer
7875 rpm
